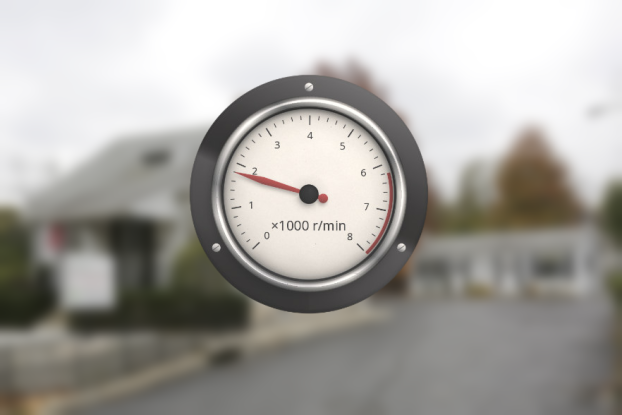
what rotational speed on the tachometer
1800 rpm
